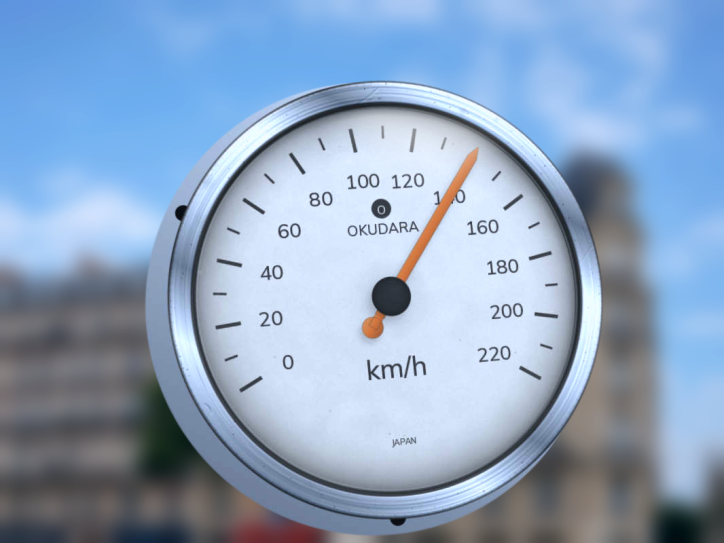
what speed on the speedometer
140 km/h
